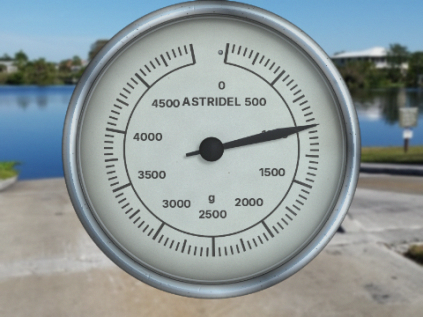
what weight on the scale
1000 g
